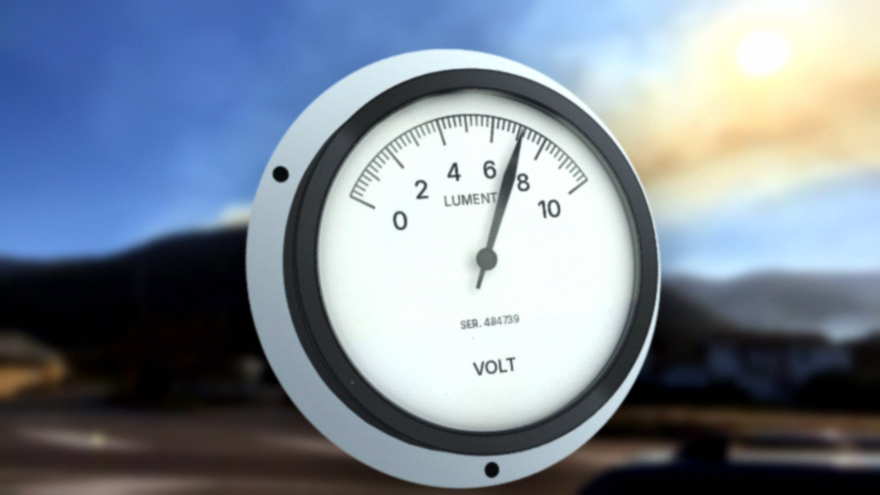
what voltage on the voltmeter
7 V
